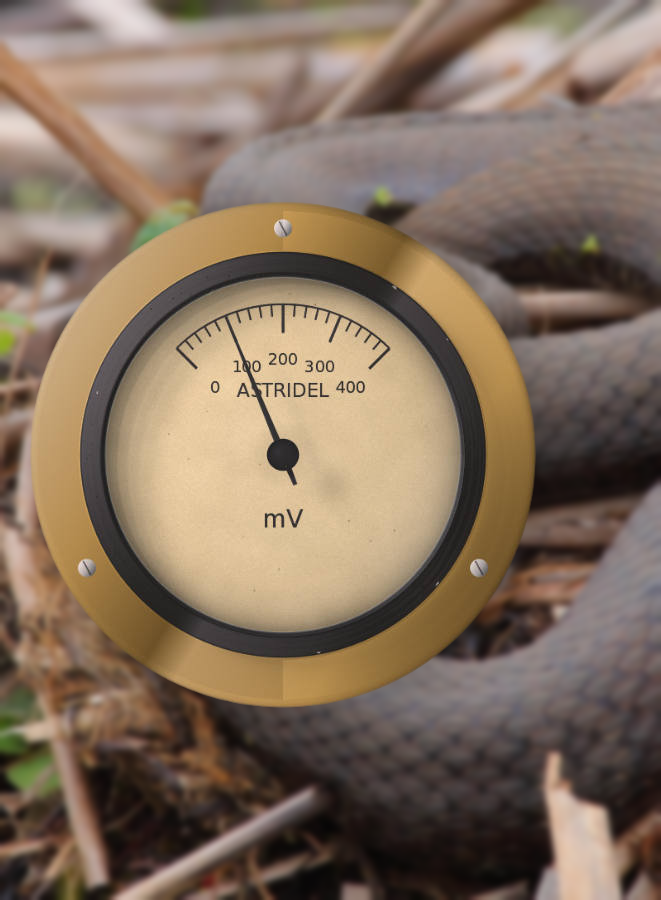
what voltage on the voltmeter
100 mV
